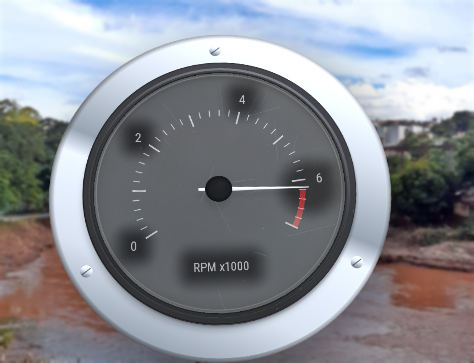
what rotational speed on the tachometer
6200 rpm
